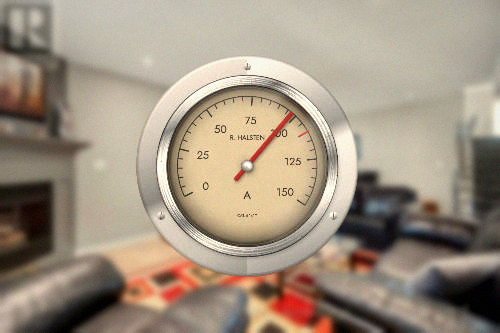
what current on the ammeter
97.5 A
